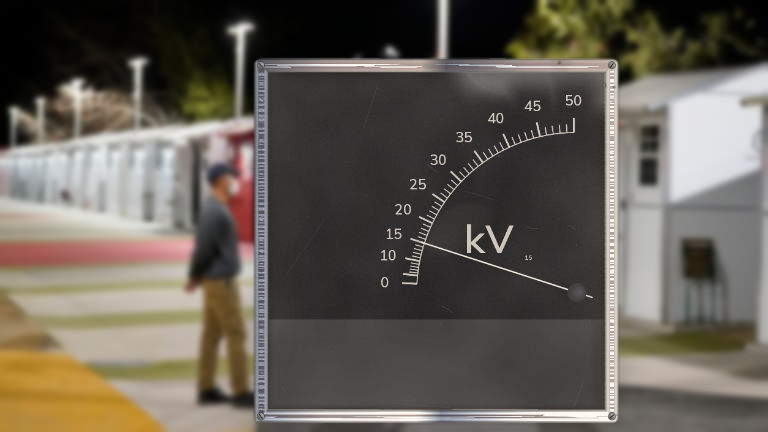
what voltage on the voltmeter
15 kV
